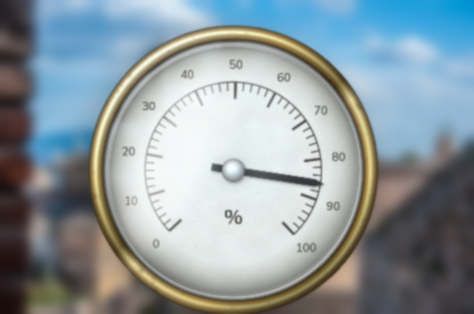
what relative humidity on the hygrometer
86 %
